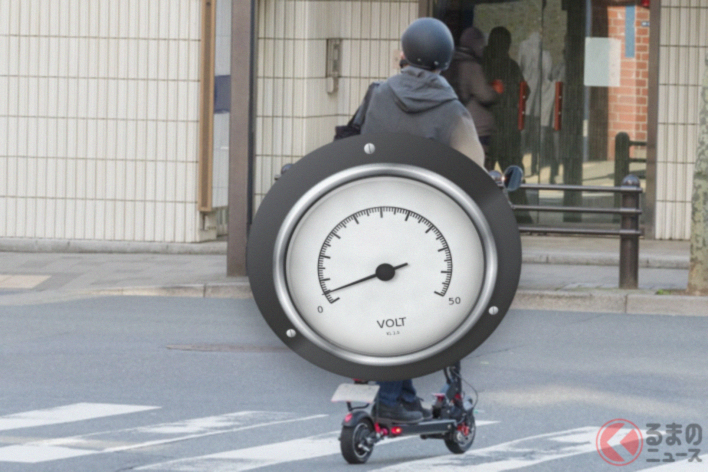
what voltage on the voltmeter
2.5 V
